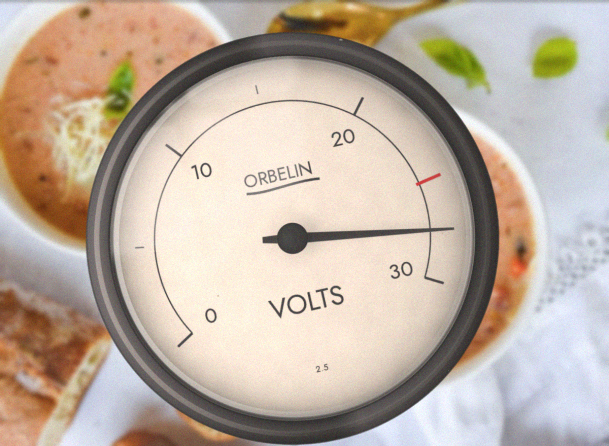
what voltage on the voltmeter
27.5 V
